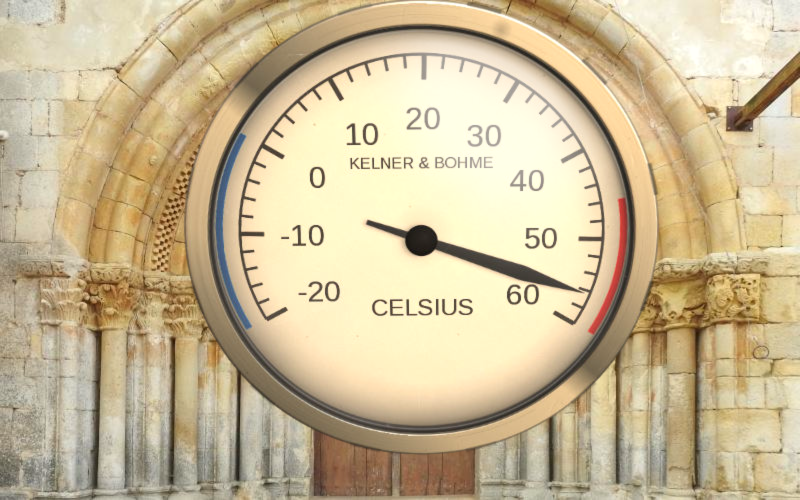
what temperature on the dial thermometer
56 °C
